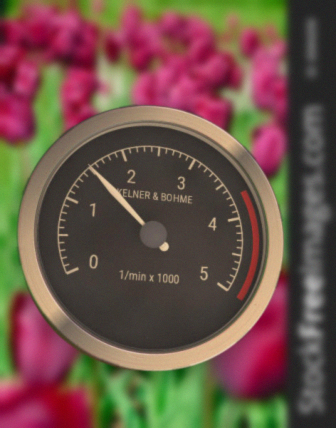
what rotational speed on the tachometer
1500 rpm
